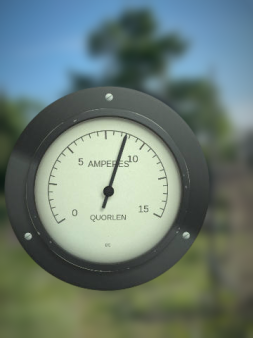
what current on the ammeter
8.75 A
